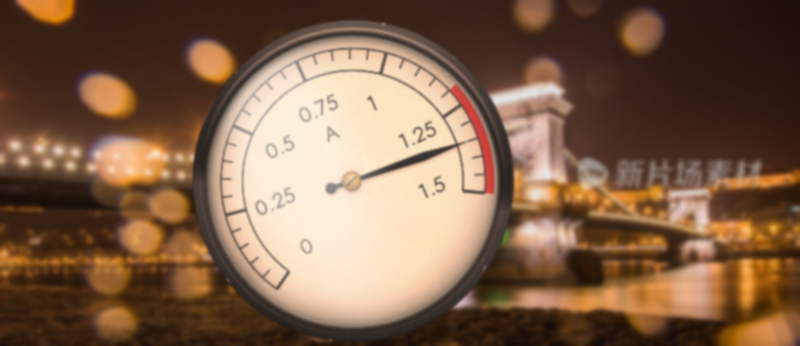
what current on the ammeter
1.35 A
